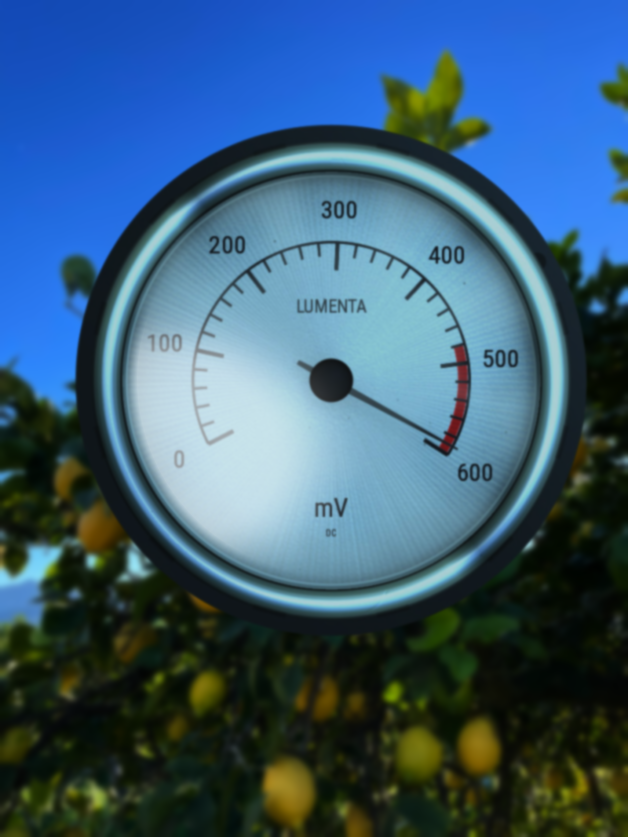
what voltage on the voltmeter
590 mV
